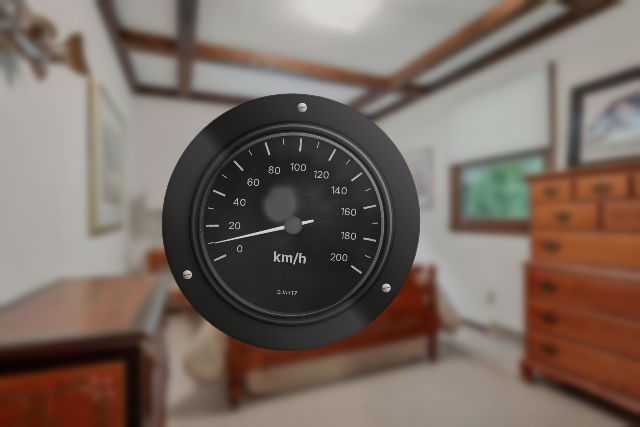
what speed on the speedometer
10 km/h
